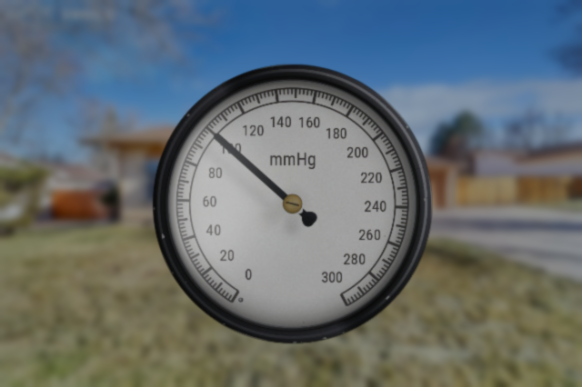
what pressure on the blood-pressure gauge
100 mmHg
